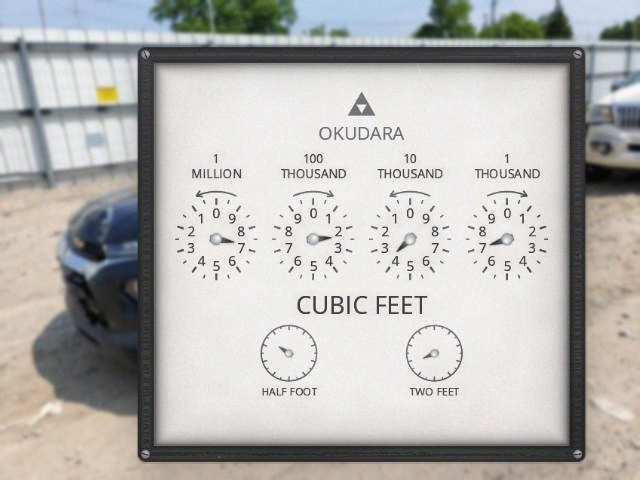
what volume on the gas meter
723700 ft³
